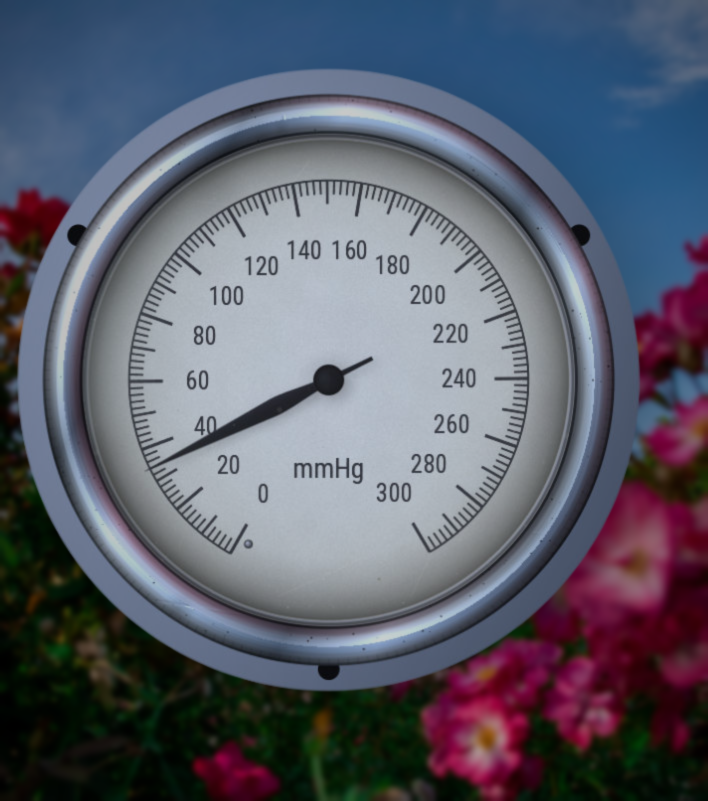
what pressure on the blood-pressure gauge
34 mmHg
